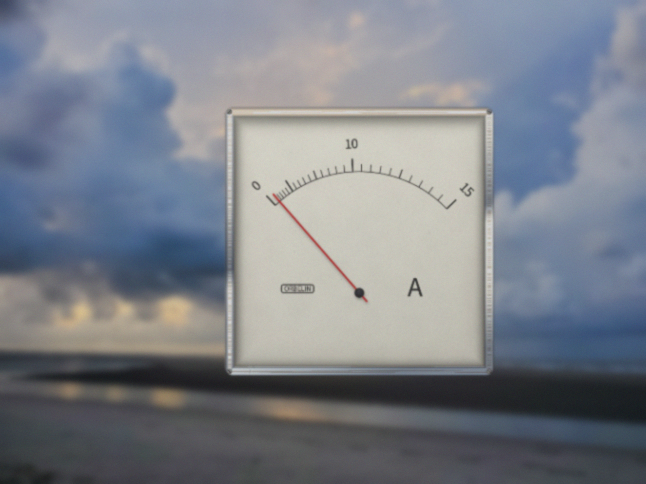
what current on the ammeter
2.5 A
